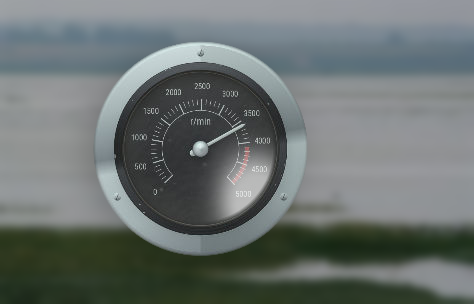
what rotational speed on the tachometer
3600 rpm
